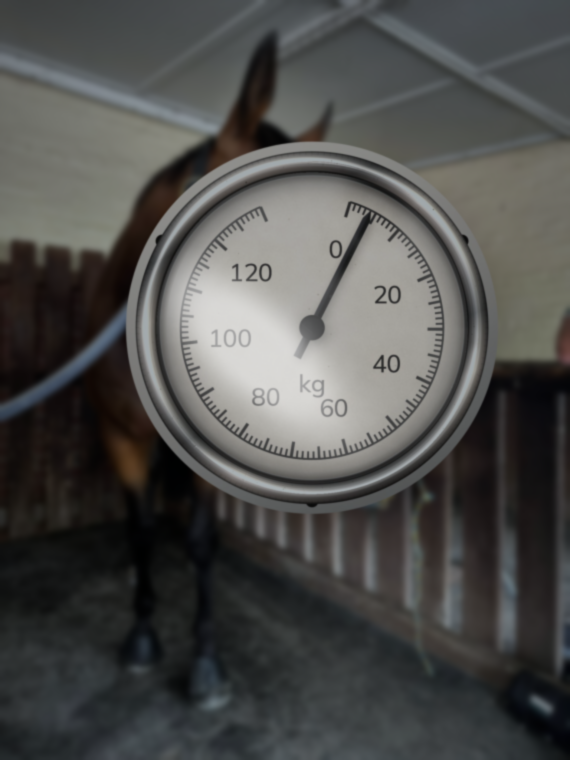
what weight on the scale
4 kg
